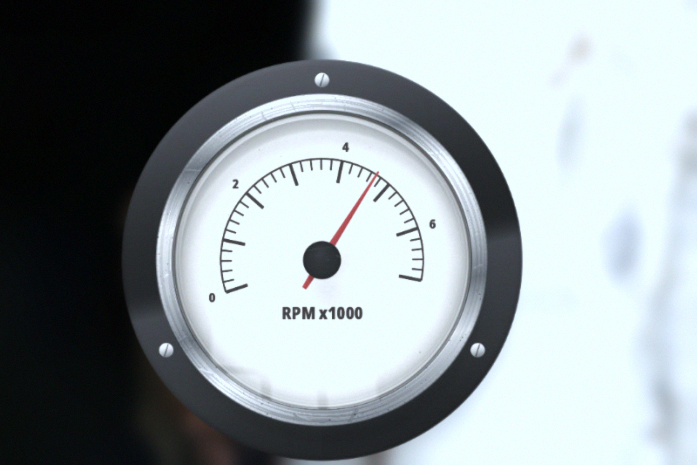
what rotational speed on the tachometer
4700 rpm
